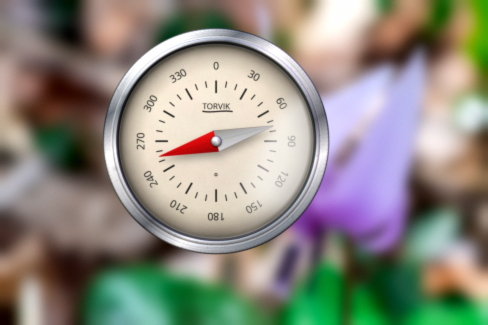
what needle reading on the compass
255 °
